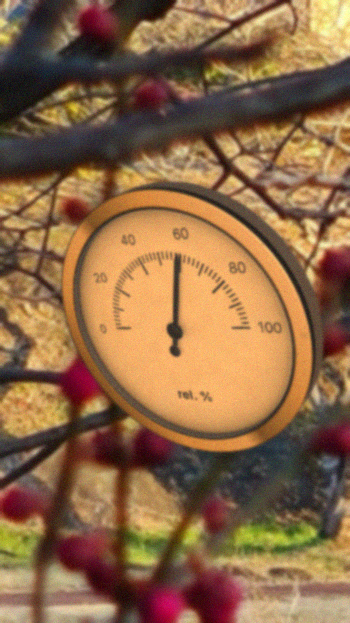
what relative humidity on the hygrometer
60 %
